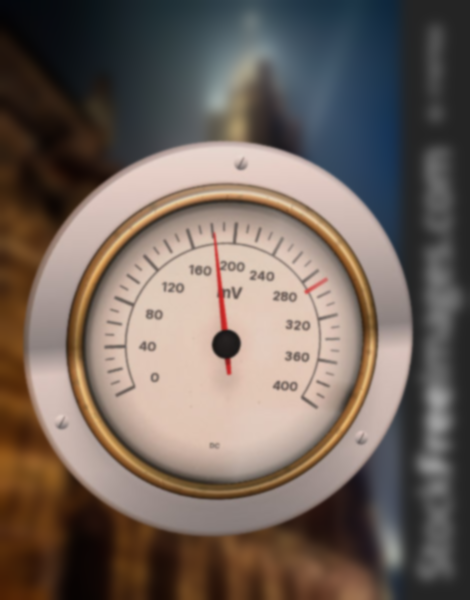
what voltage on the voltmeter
180 mV
